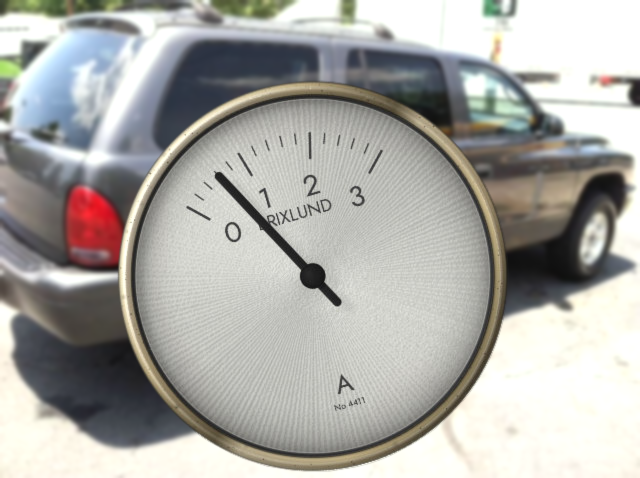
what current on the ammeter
0.6 A
